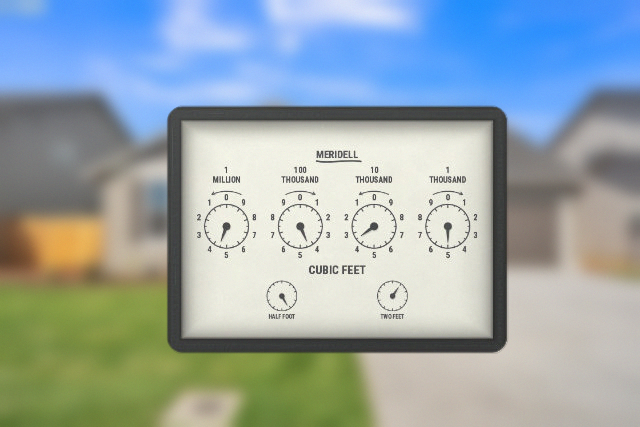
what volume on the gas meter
443500 ft³
